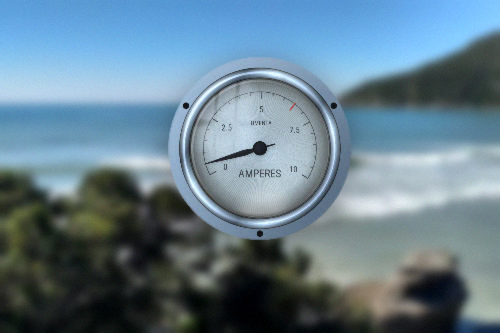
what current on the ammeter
0.5 A
